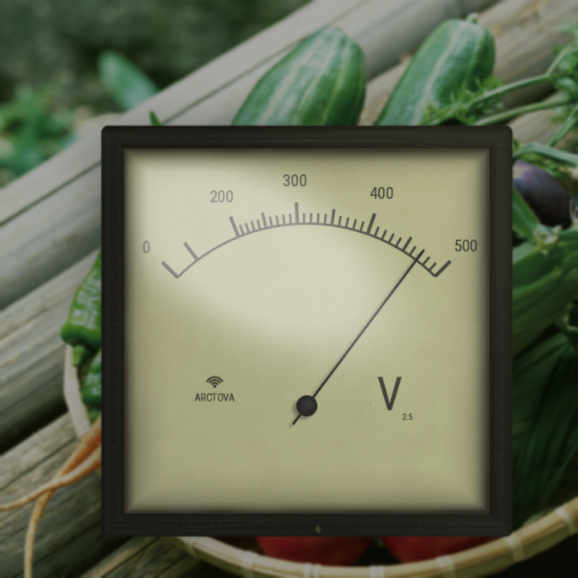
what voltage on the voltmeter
470 V
